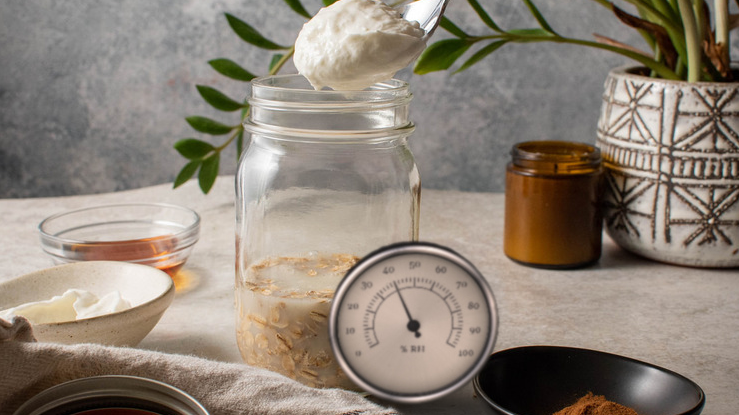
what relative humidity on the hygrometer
40 %
